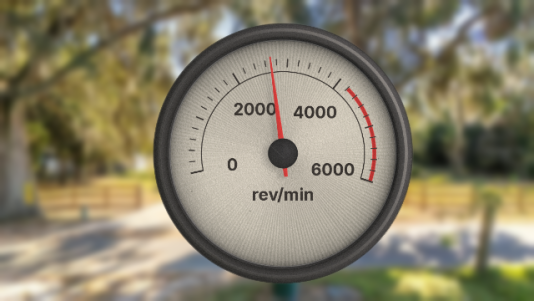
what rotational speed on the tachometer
2700 rpm
